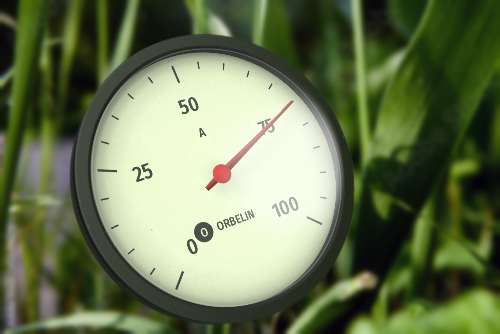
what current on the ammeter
75 A
